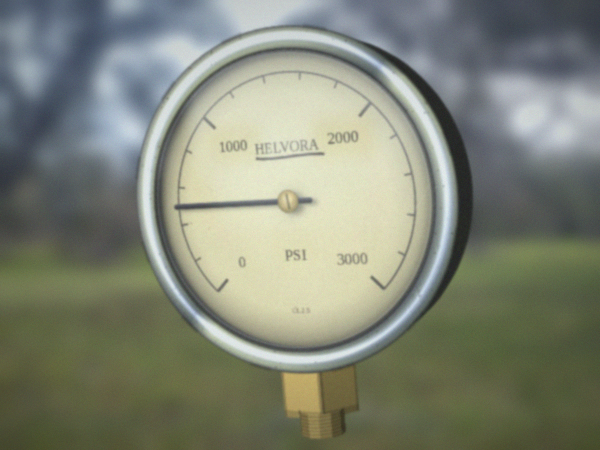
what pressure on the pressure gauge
500 psi
